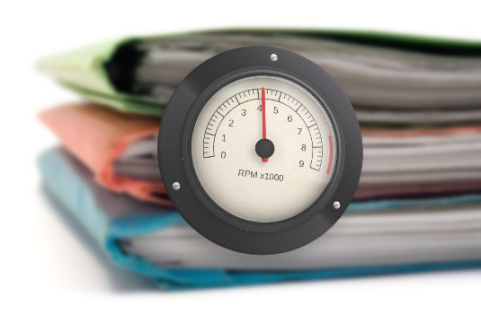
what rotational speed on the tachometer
4200 rpm
